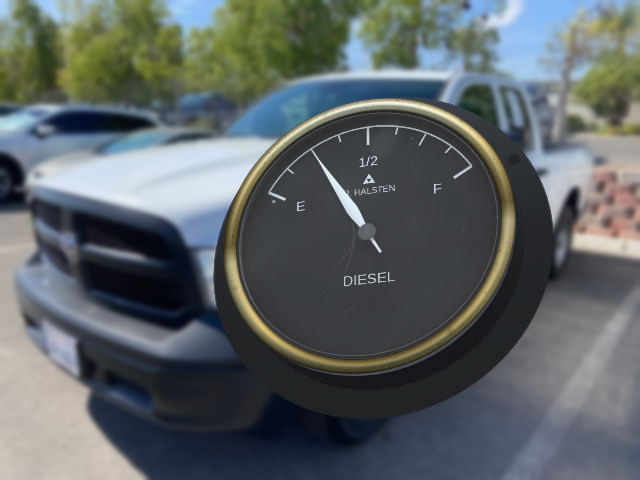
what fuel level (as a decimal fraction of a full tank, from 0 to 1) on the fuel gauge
0.25
